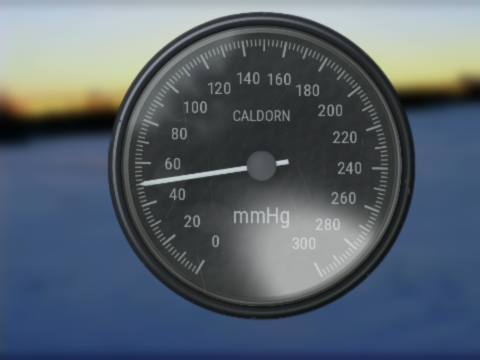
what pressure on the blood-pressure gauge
50 mmHg
